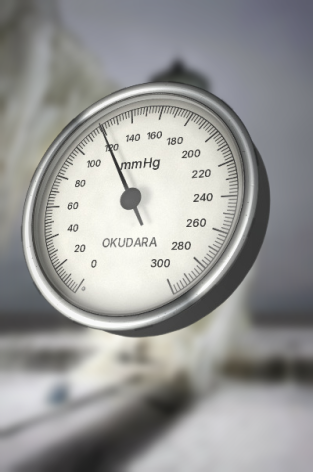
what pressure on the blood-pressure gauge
120 mmHg
